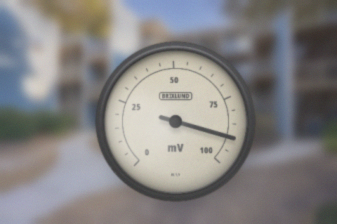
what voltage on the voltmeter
90 mV
